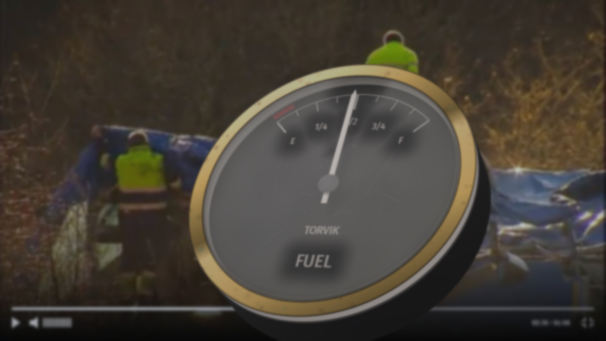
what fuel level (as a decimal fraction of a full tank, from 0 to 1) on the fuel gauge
0.5
